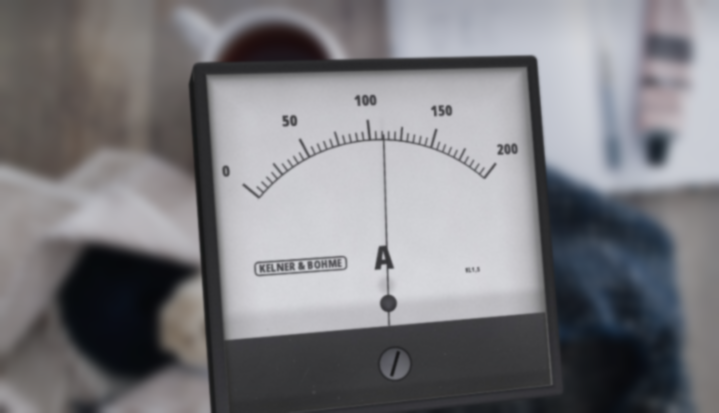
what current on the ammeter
110 A
